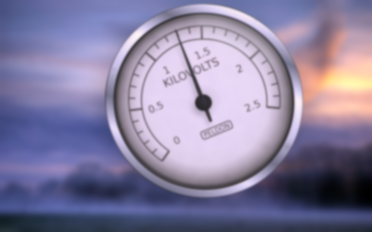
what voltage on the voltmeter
1.3 kV
